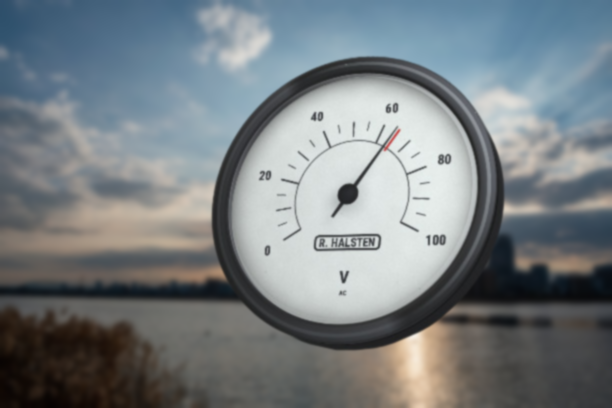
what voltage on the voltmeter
65 V
